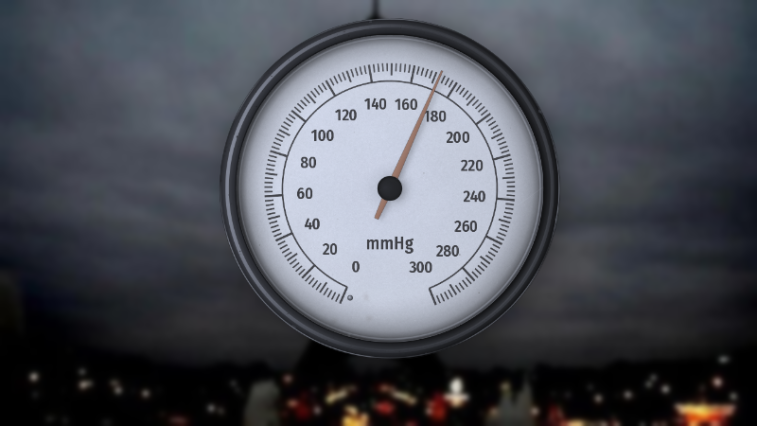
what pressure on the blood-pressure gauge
172 mmHg
